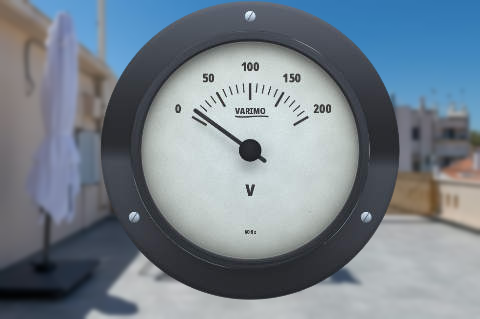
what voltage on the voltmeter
10 V
